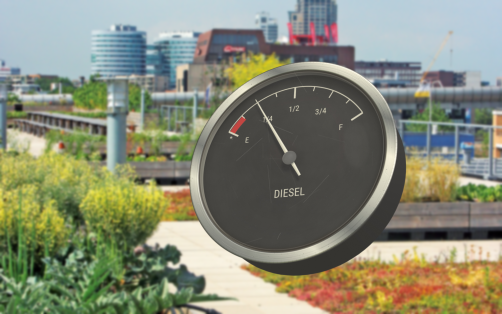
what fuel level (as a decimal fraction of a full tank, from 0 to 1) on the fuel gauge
0.25
